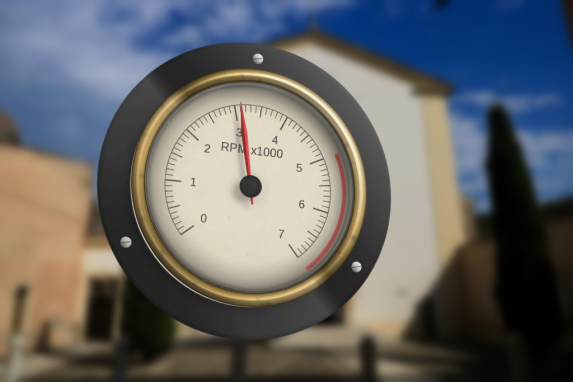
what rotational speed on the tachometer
3100 rpm
